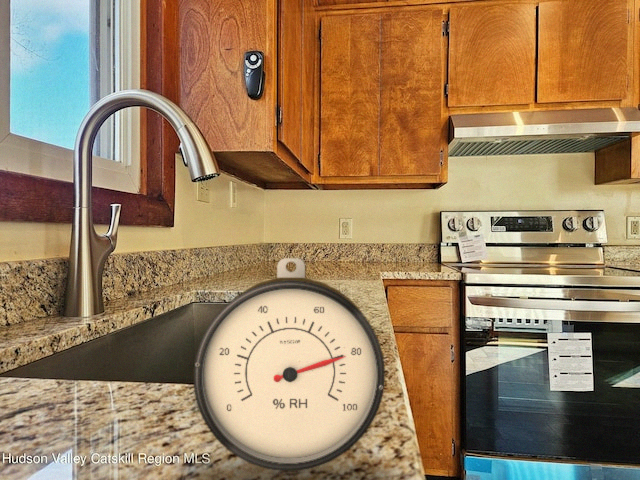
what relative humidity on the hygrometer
80 %
